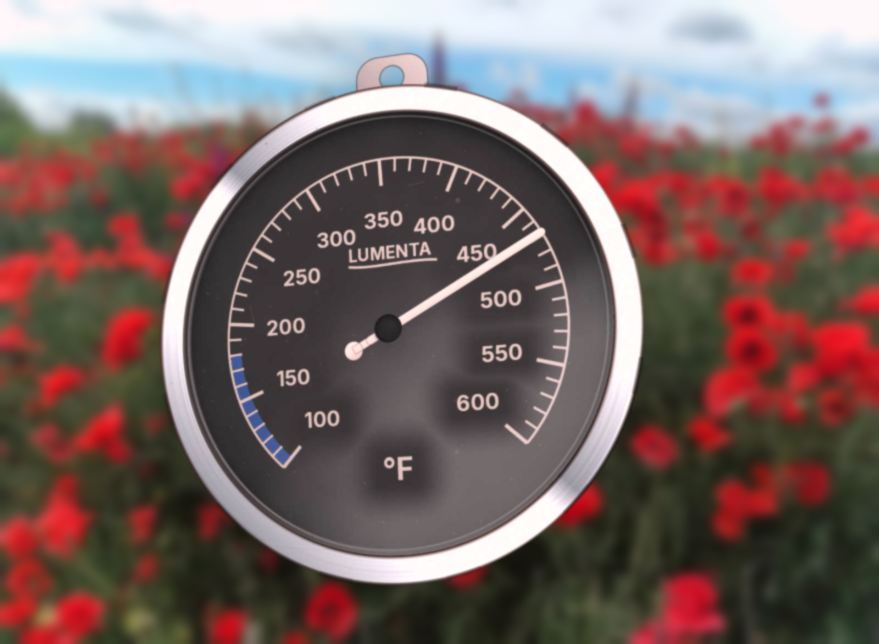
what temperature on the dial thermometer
470 °F
